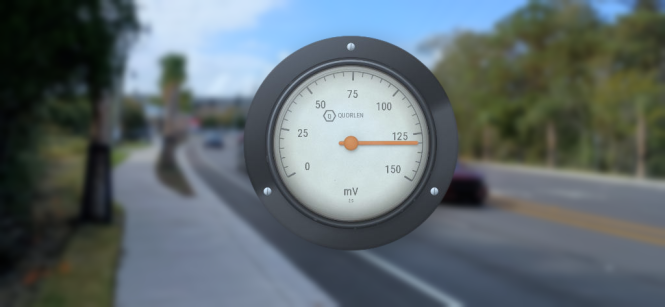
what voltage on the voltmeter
130 mV
